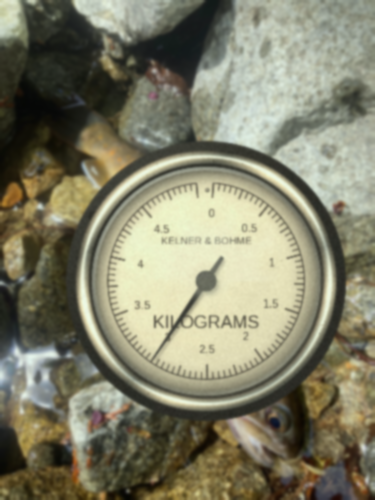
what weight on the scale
3 kg
